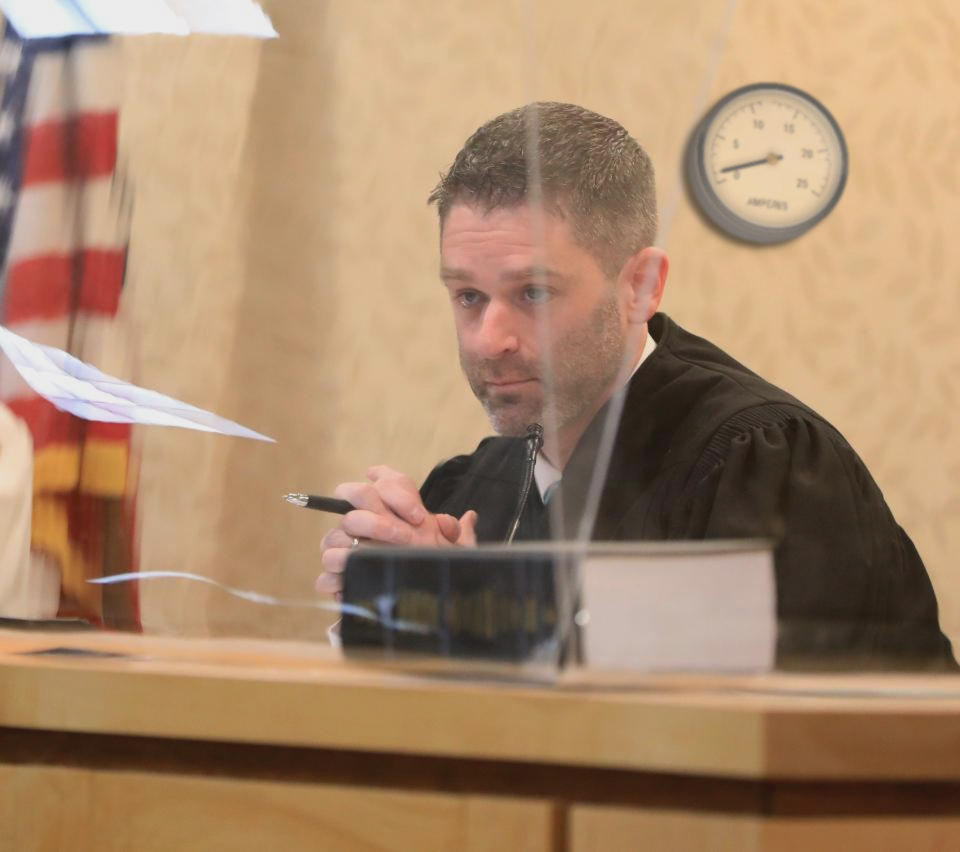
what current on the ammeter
1 A
